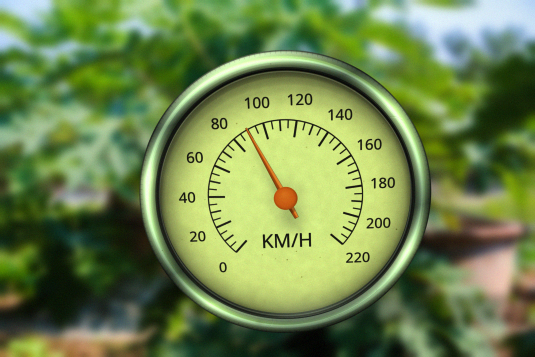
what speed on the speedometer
90 km/h
